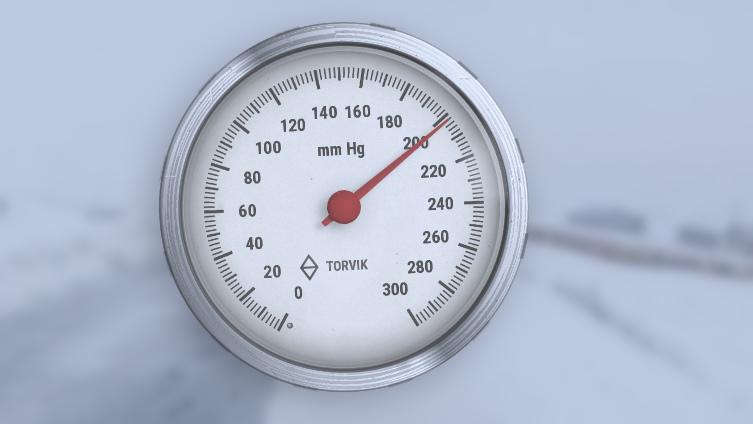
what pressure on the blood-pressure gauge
202 mmHg
